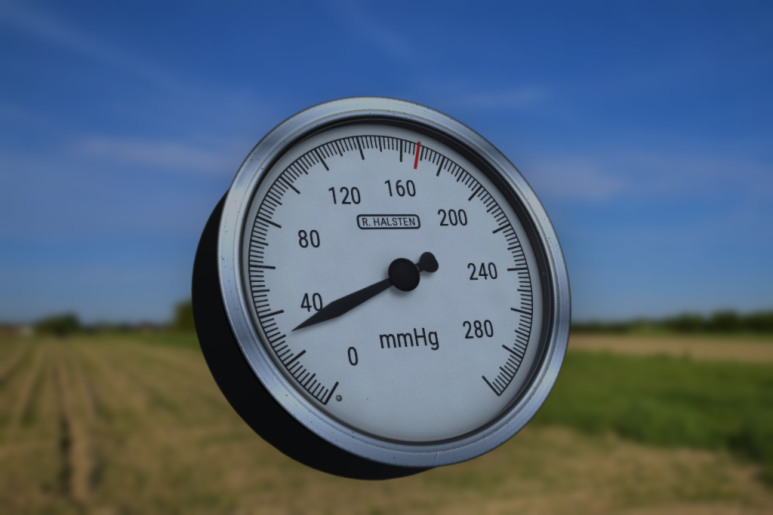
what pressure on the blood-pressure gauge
30 mmHg
